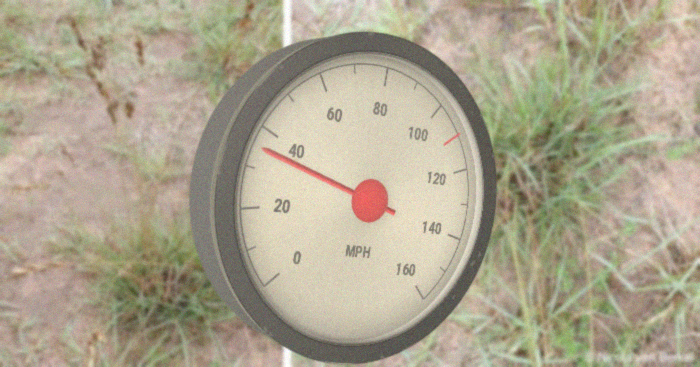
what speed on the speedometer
35 mph
